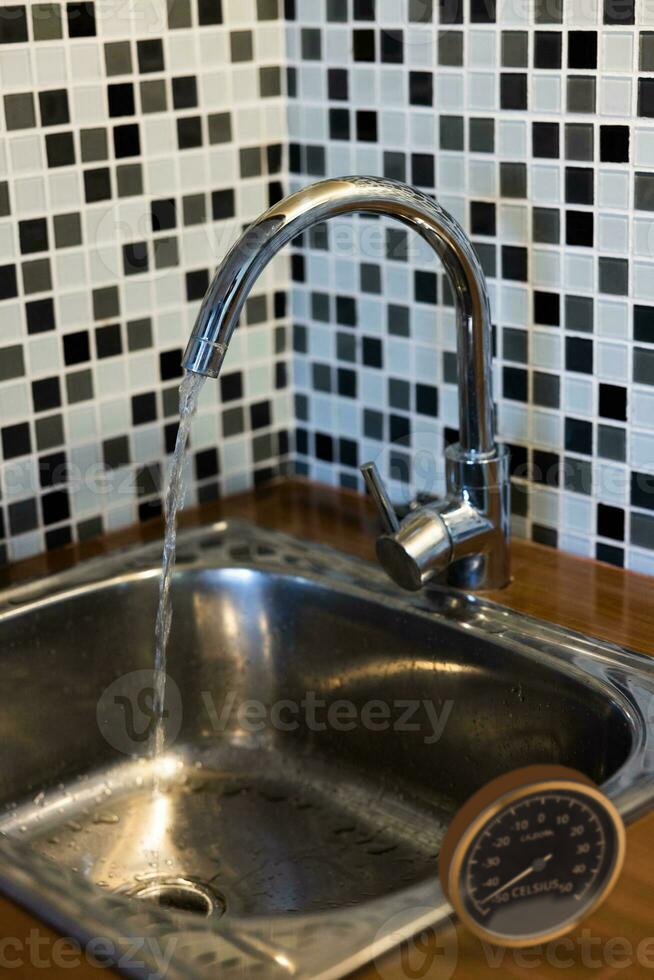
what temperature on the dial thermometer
-45 °C
